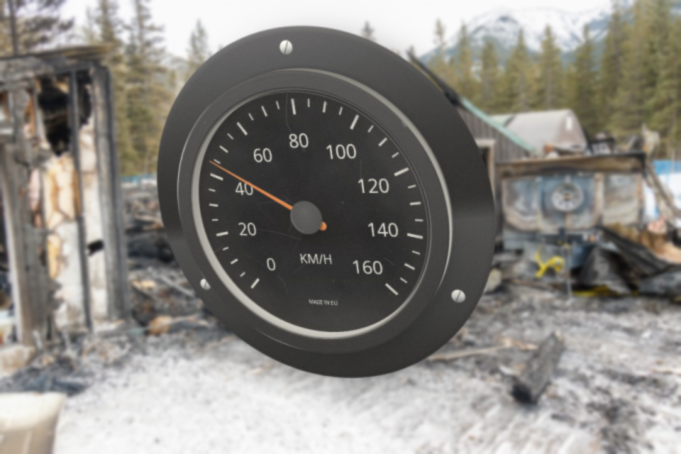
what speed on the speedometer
45 km/h
